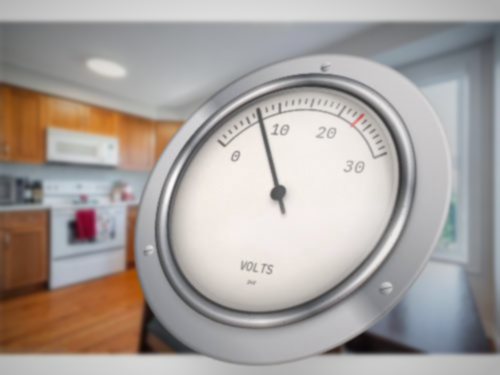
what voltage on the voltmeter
7 V
